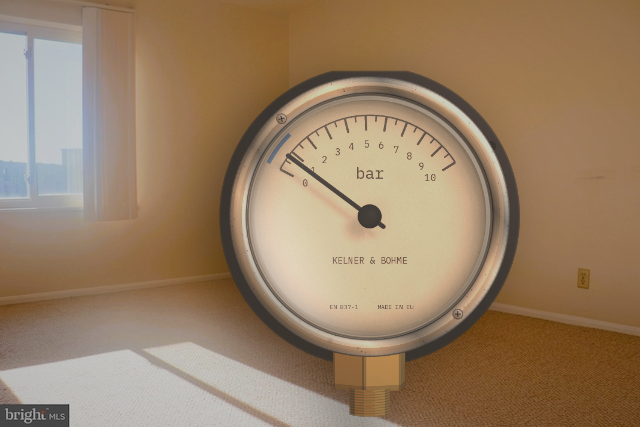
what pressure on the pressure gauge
0.75 bar
